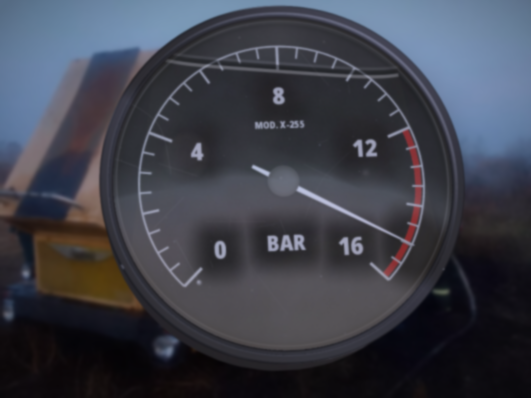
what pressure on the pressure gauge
15 bar
